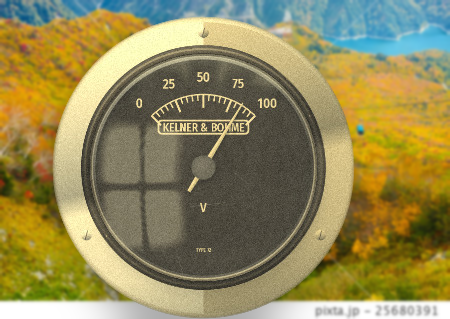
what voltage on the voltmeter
85 V
